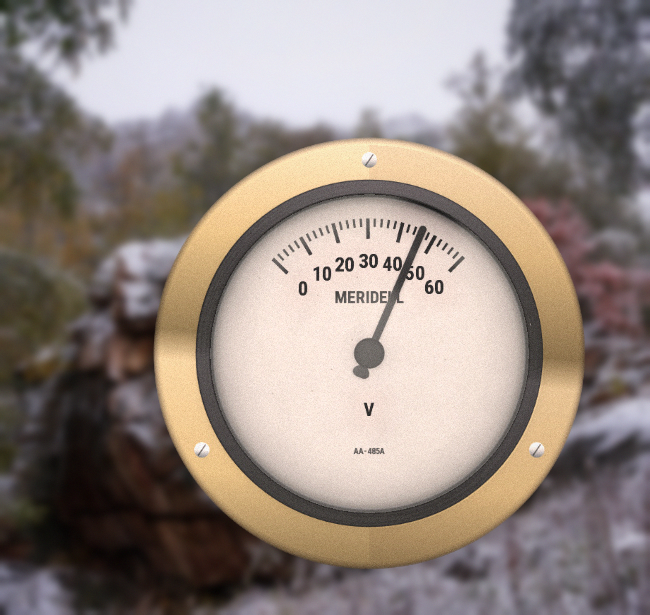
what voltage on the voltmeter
46 V
